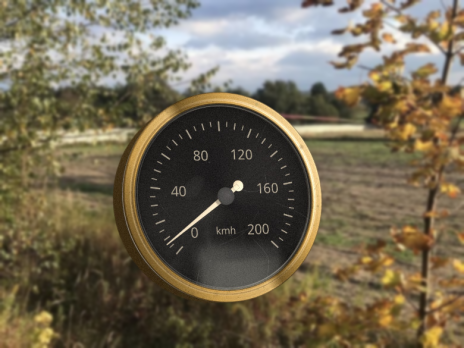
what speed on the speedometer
7.5 km/h
